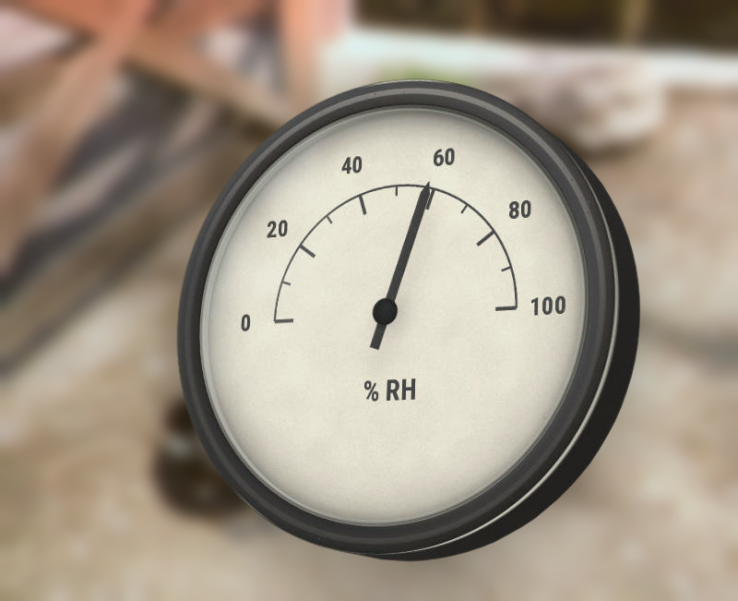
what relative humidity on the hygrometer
60 %
